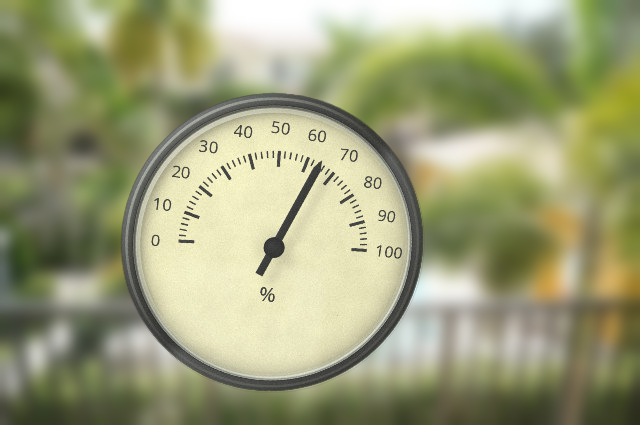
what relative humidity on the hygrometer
64 %
